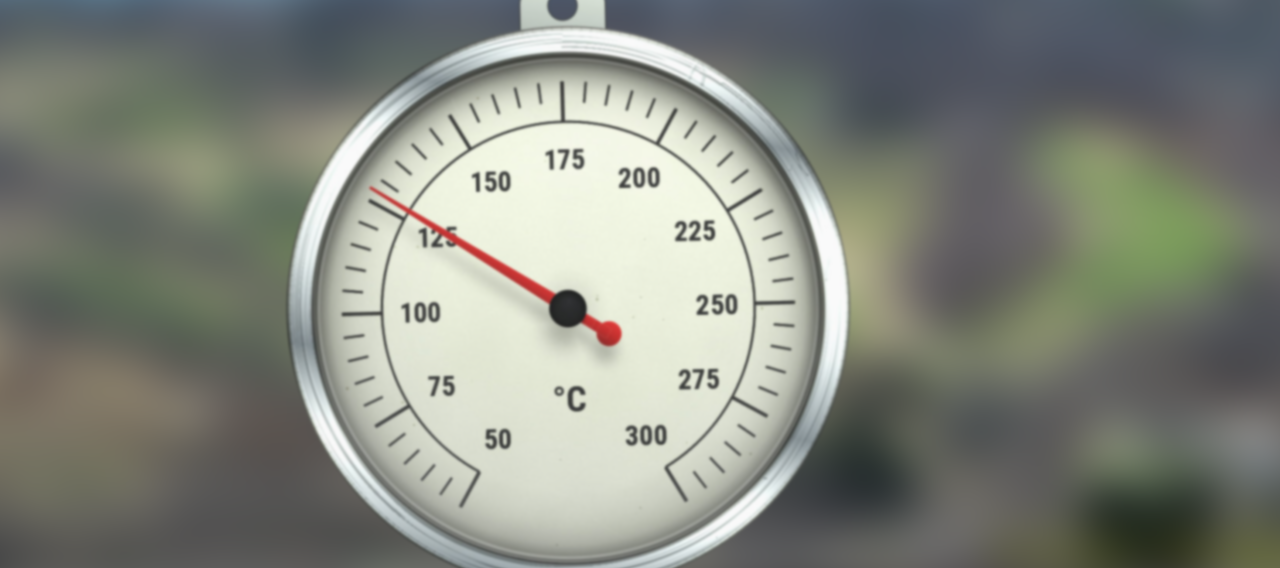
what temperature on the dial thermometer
127.5 °C
